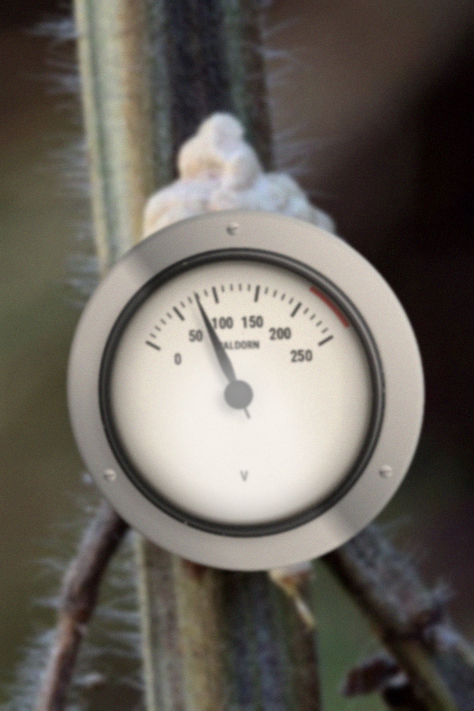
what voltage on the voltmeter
80 V
